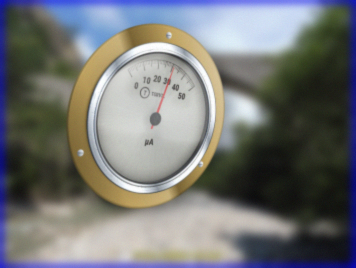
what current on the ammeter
30 µA
